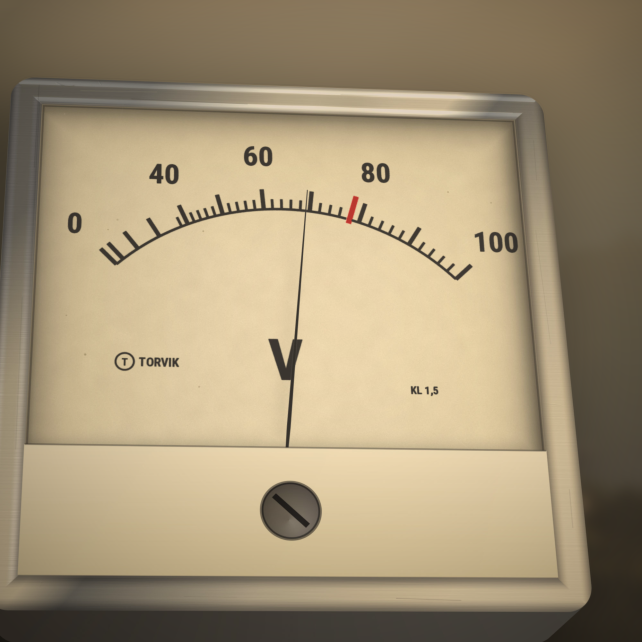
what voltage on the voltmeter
69 V
